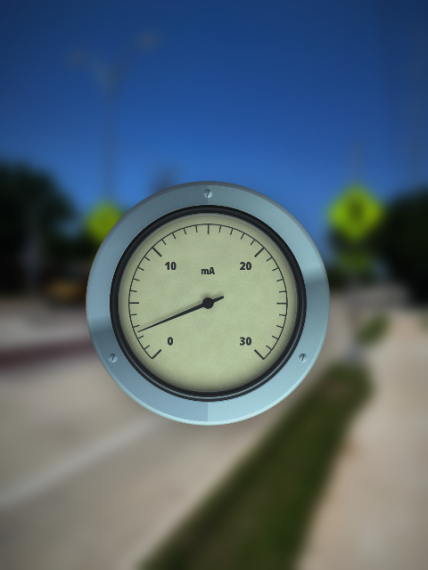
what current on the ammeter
2.5 mA
